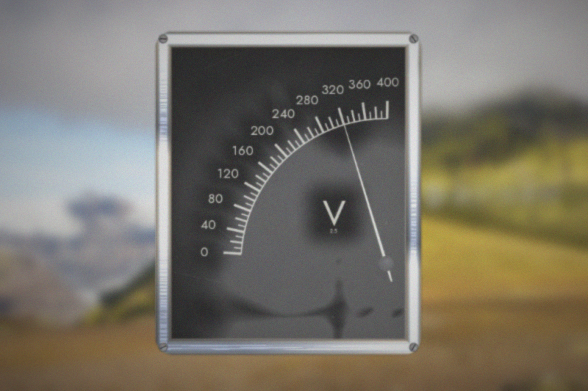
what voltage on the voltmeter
320 V
